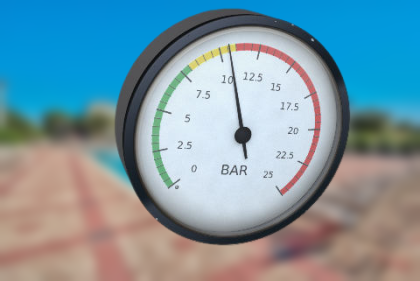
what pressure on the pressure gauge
10.5 bar
